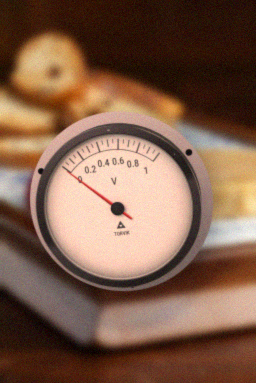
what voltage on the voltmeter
0 V
